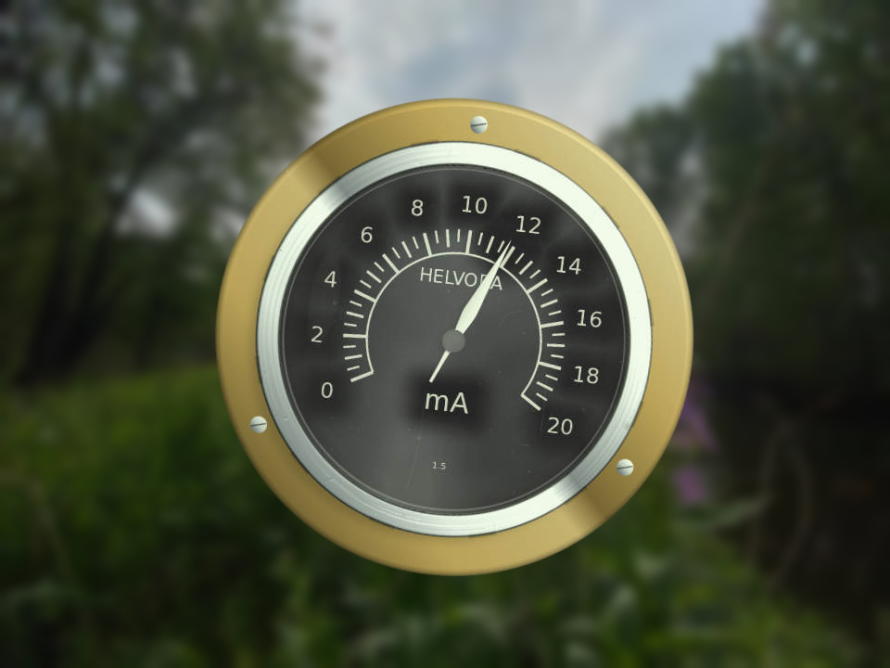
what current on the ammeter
11.75 mA
